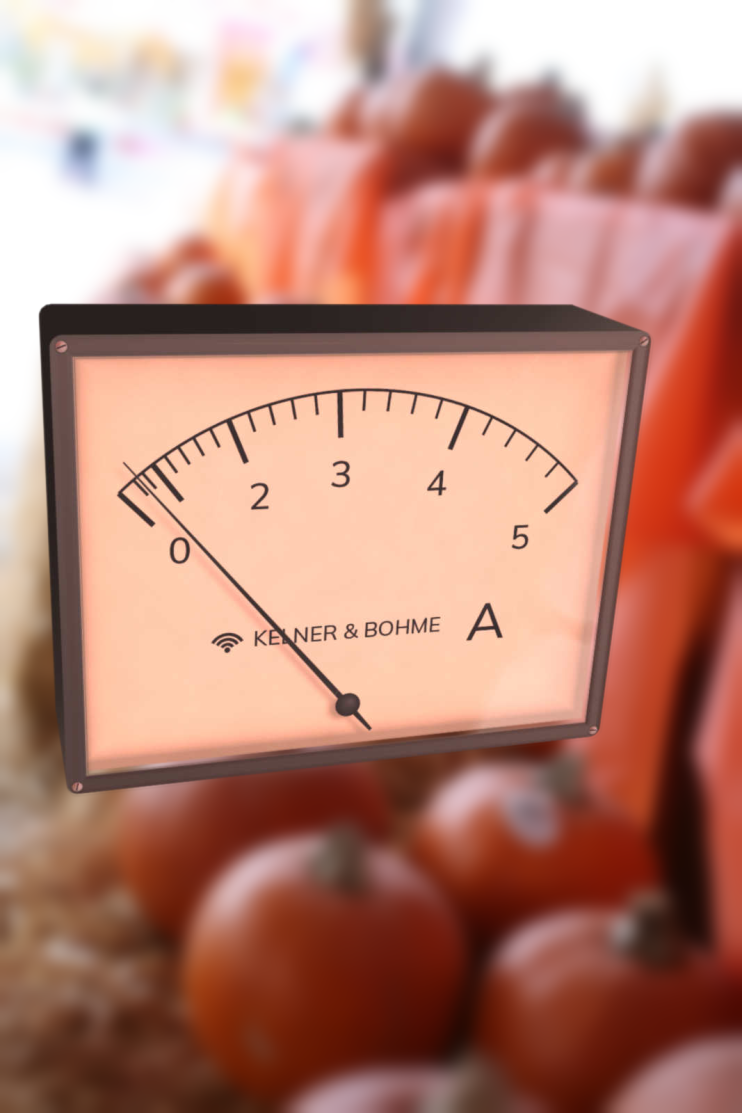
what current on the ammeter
0.7 A
